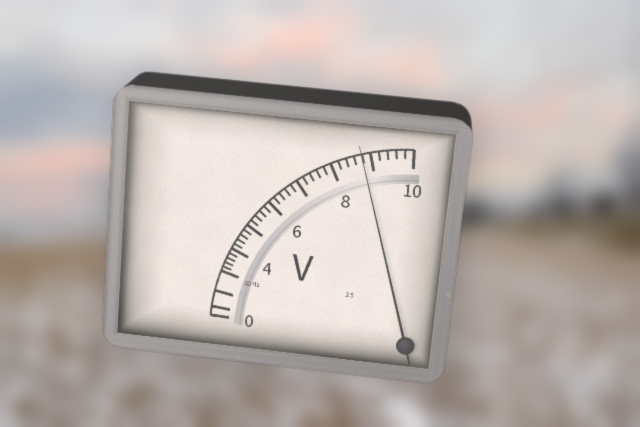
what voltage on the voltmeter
8.8 V
